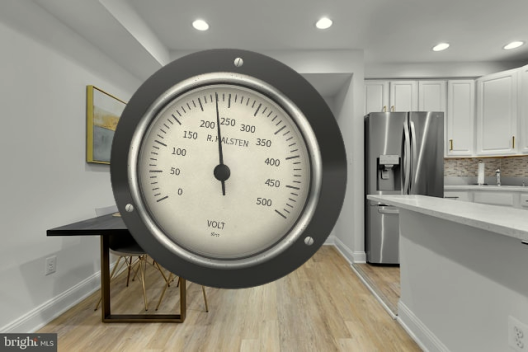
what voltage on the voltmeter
230 V
